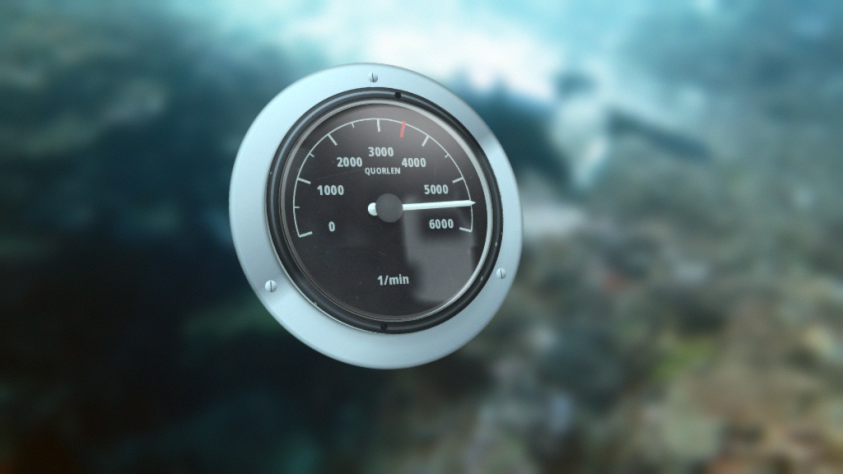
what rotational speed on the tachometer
5500 rpm
